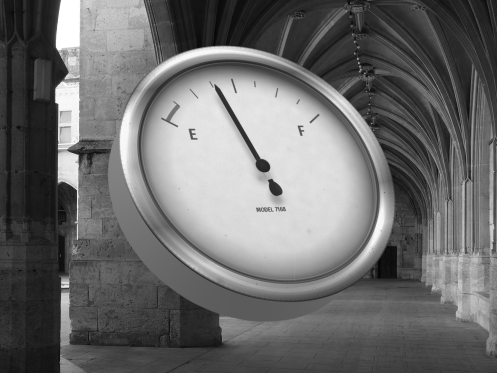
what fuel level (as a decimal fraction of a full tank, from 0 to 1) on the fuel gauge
0.375
